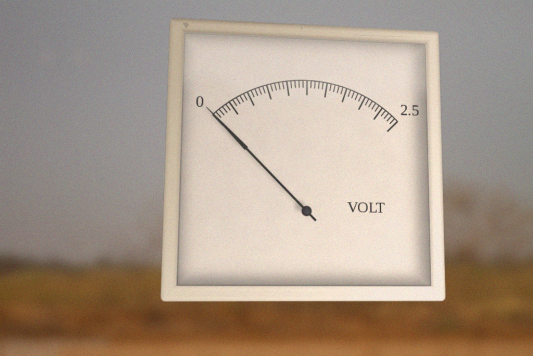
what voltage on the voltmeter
0 V
